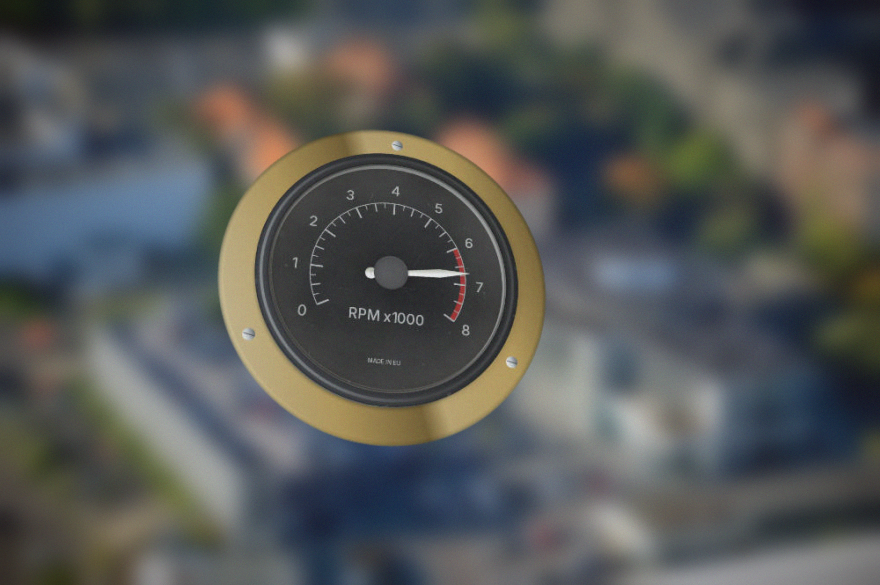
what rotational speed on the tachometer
6750 rpm
